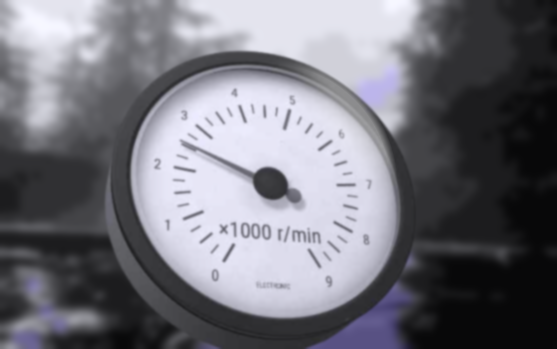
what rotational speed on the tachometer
2500 rpm
